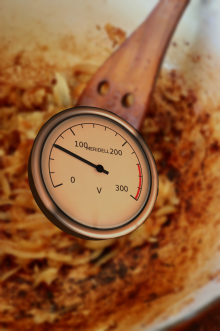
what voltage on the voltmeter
60 V
